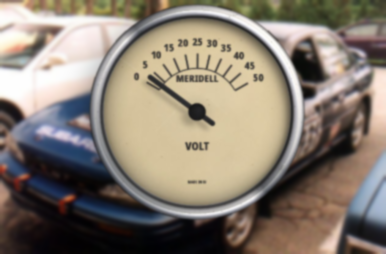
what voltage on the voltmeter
2.5 V
